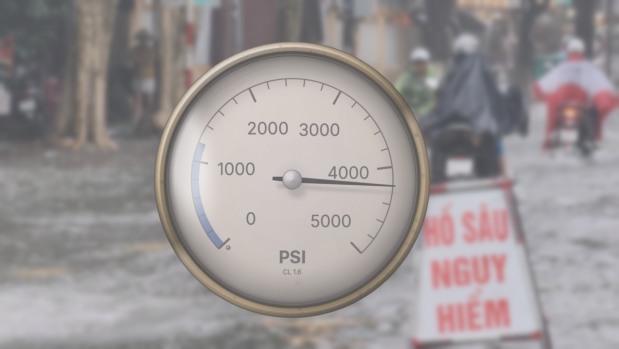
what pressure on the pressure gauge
4200 psi
